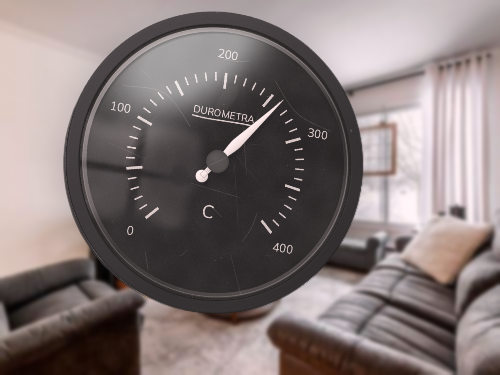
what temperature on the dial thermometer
260 °C
